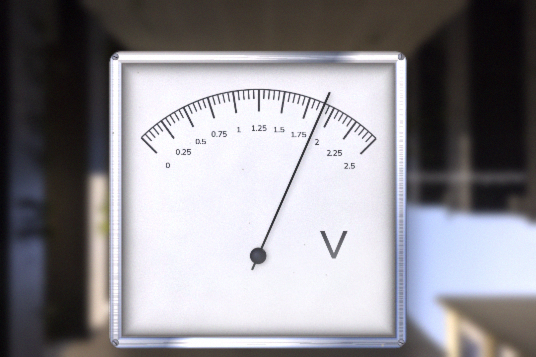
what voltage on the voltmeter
1.9 V
